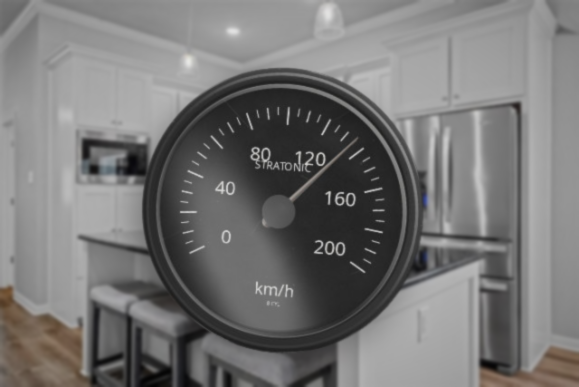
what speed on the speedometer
135 km/h
